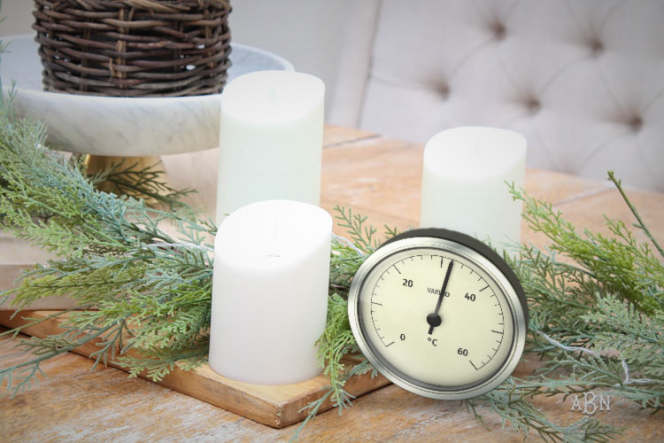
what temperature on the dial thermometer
32 °C
